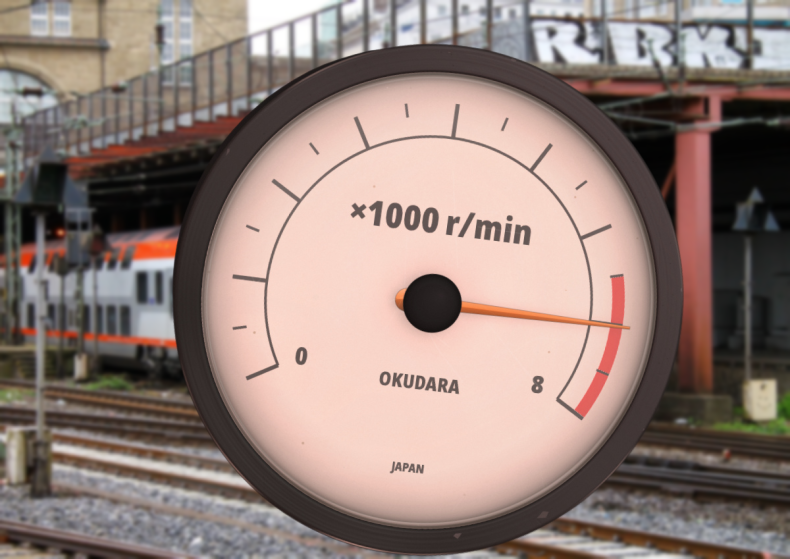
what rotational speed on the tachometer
7000 rpm
